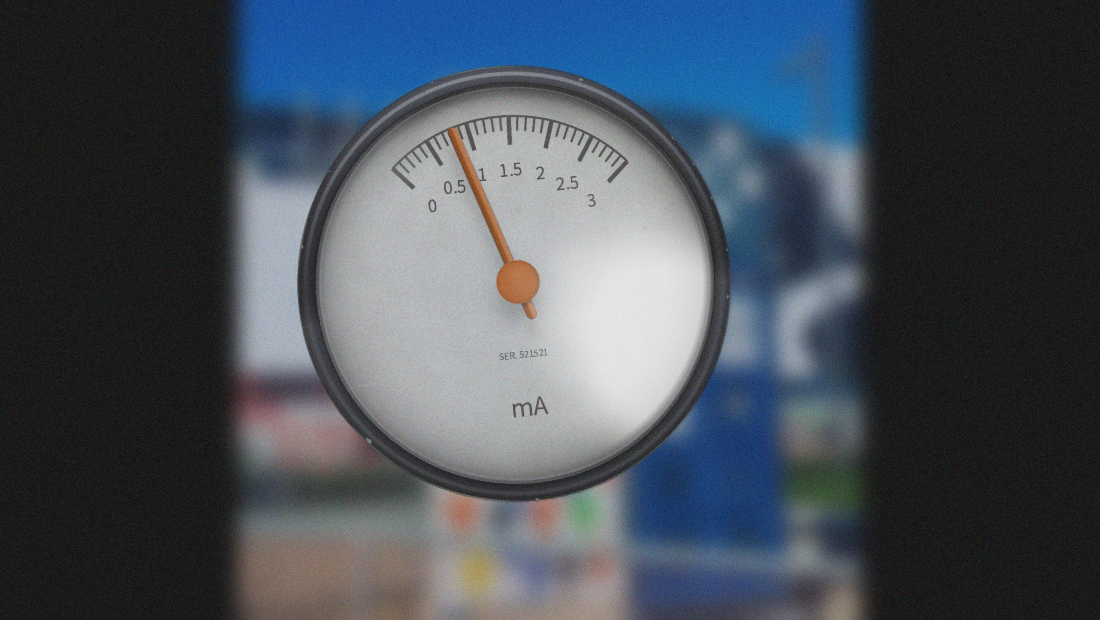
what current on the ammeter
0.8 mA
